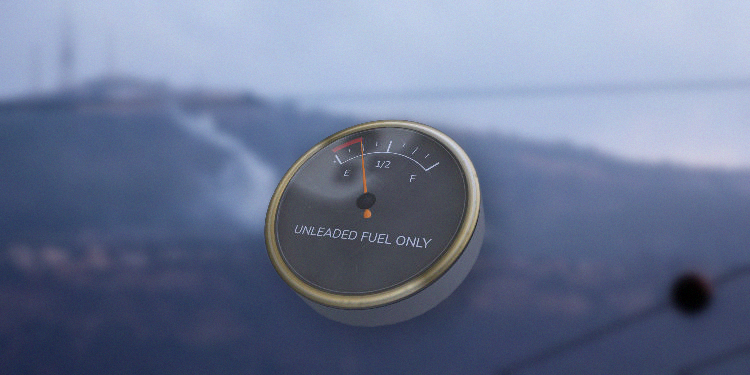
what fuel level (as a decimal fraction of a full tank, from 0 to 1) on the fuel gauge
0.25
